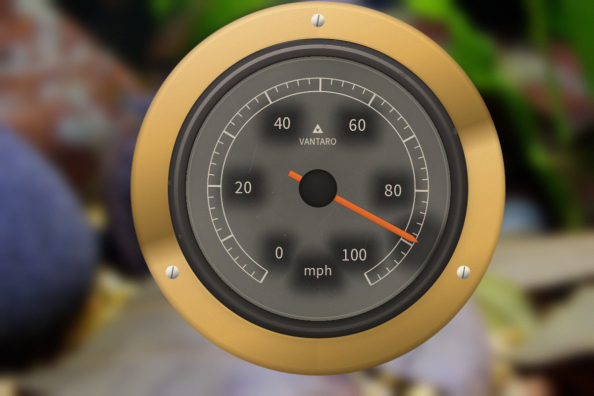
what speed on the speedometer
89 mph
